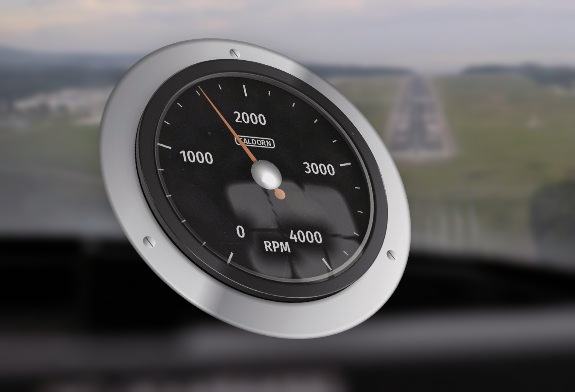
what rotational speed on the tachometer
1600 rpm
